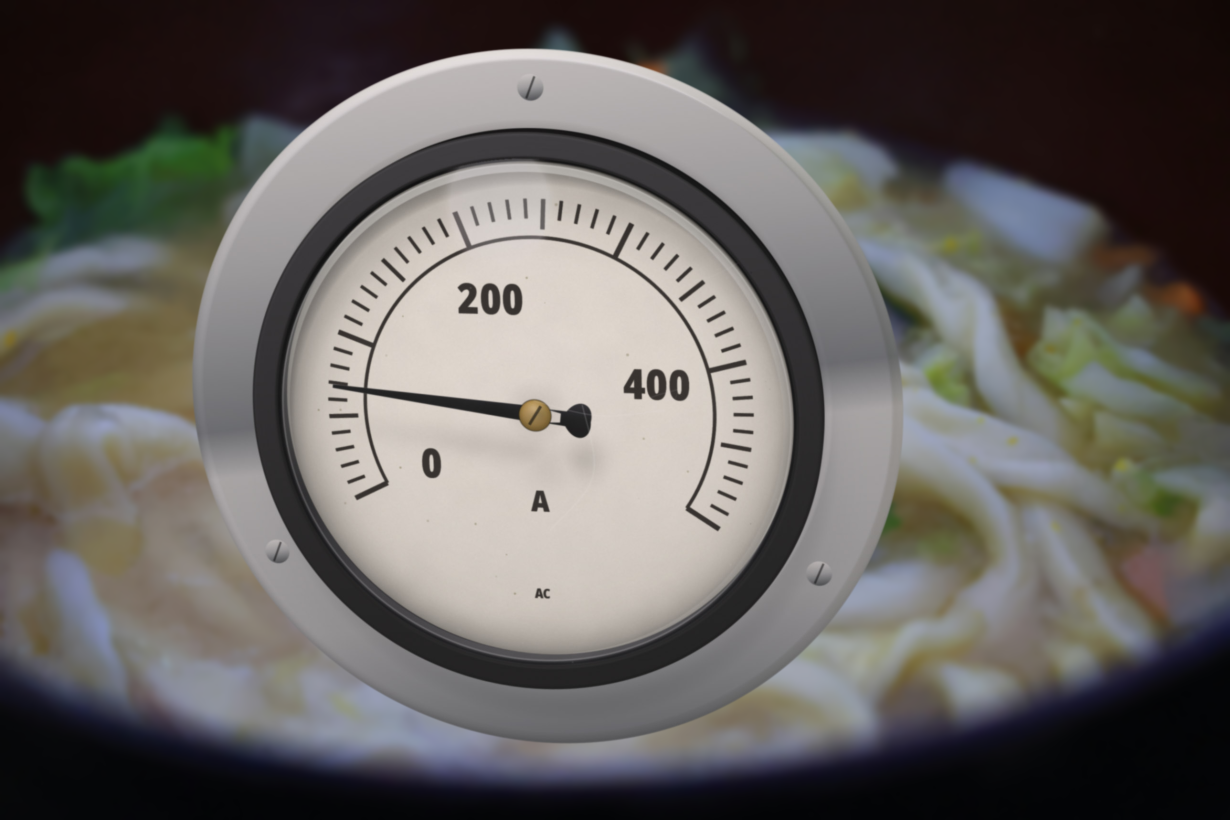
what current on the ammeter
70 A
